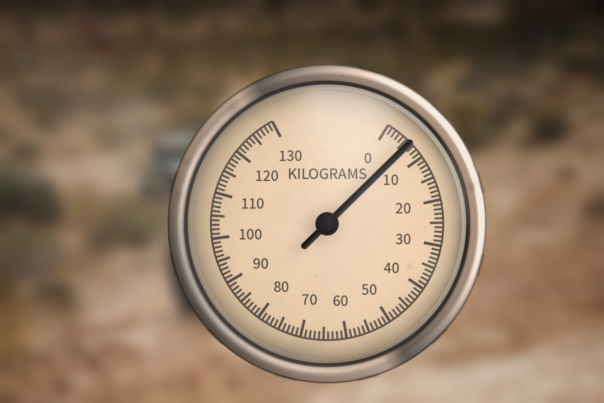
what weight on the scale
6 kg
